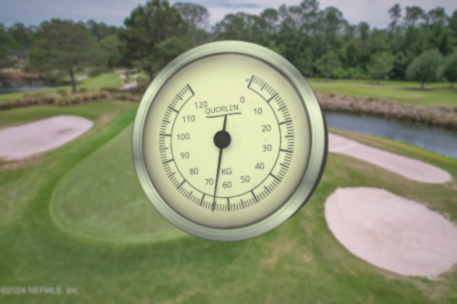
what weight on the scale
65 kg
